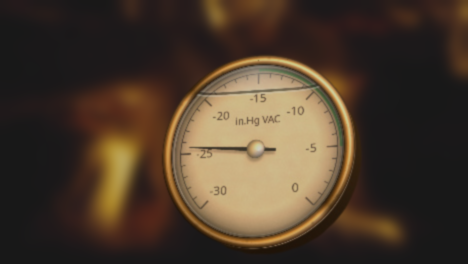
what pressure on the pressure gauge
-24.5 inHg
